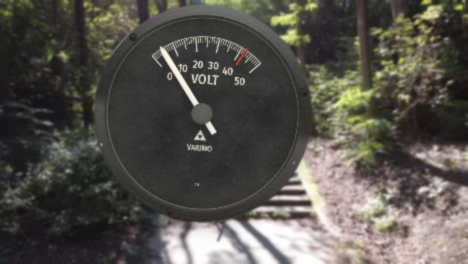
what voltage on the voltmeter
5 V
